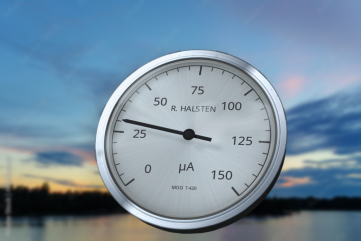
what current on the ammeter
30 µA
